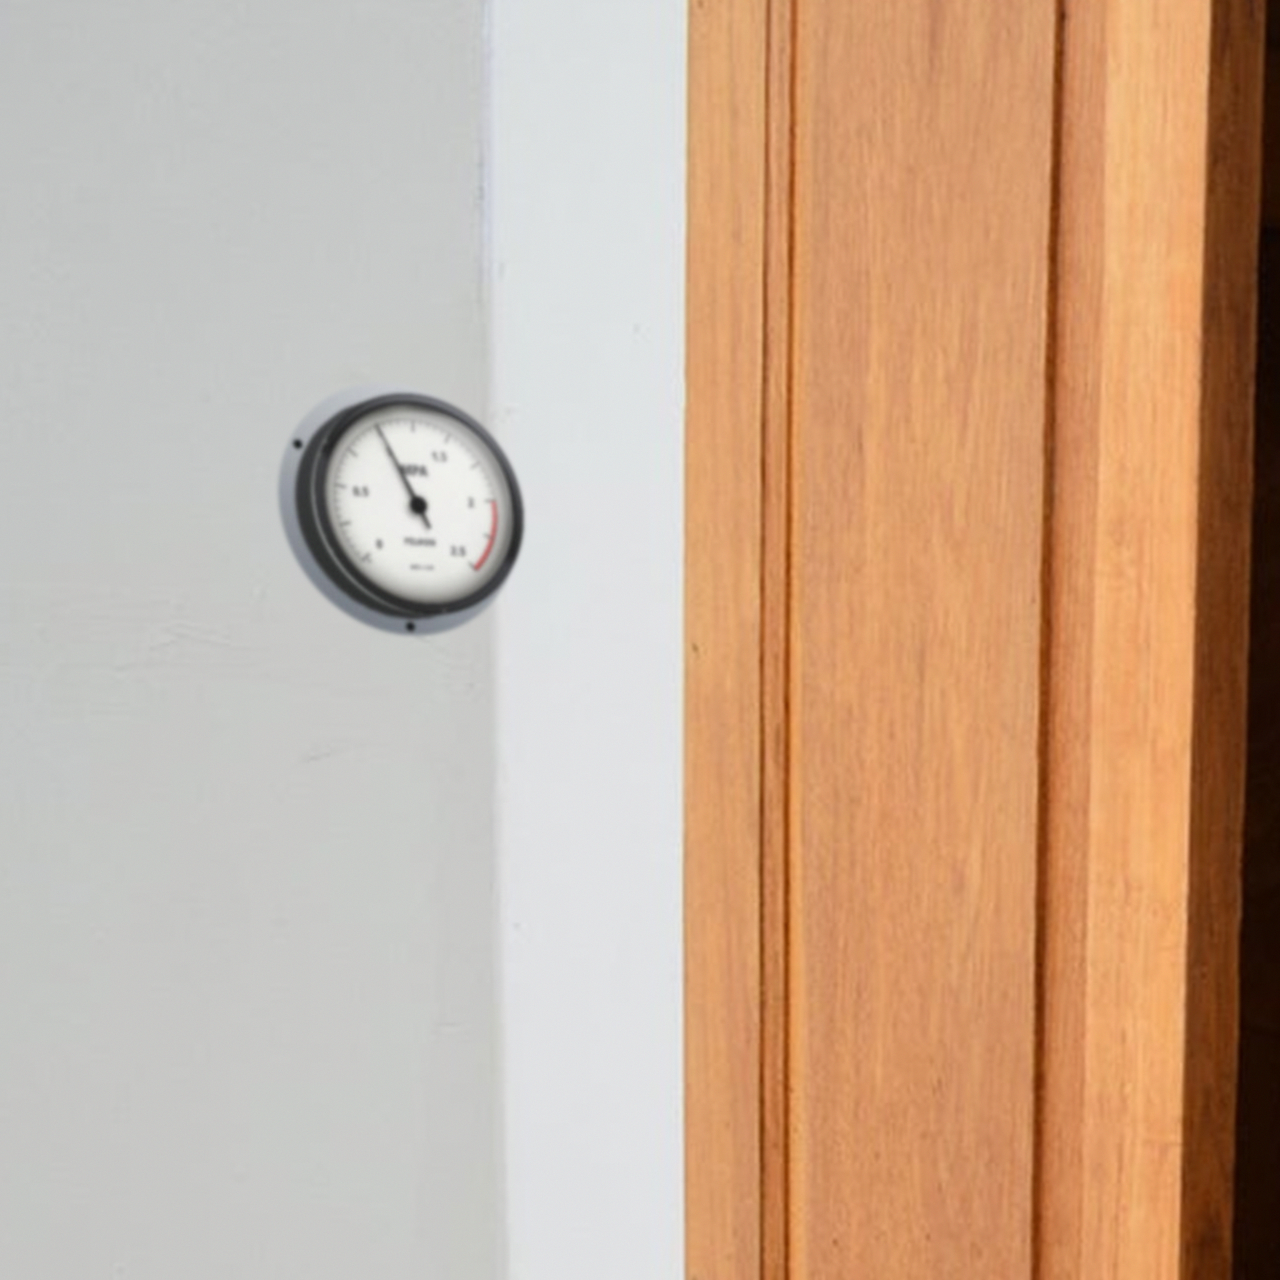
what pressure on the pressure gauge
1 MPa
